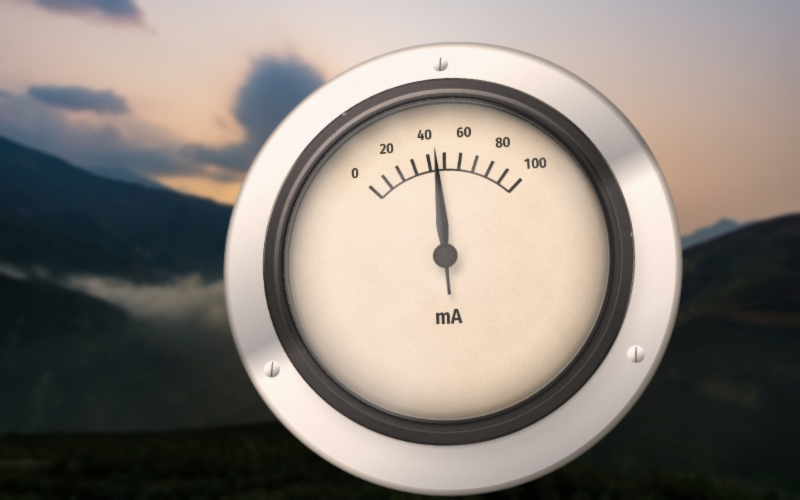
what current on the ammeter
45 mA
